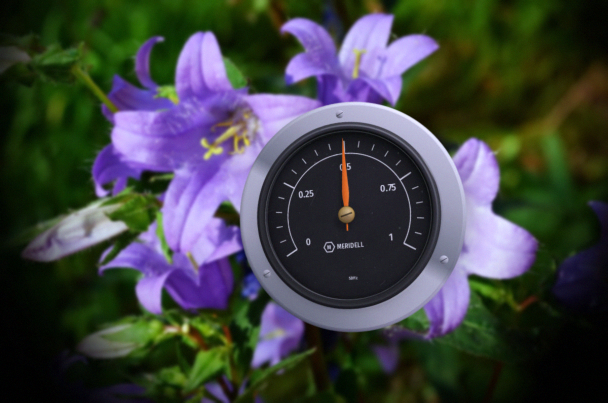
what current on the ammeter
0.5 A
